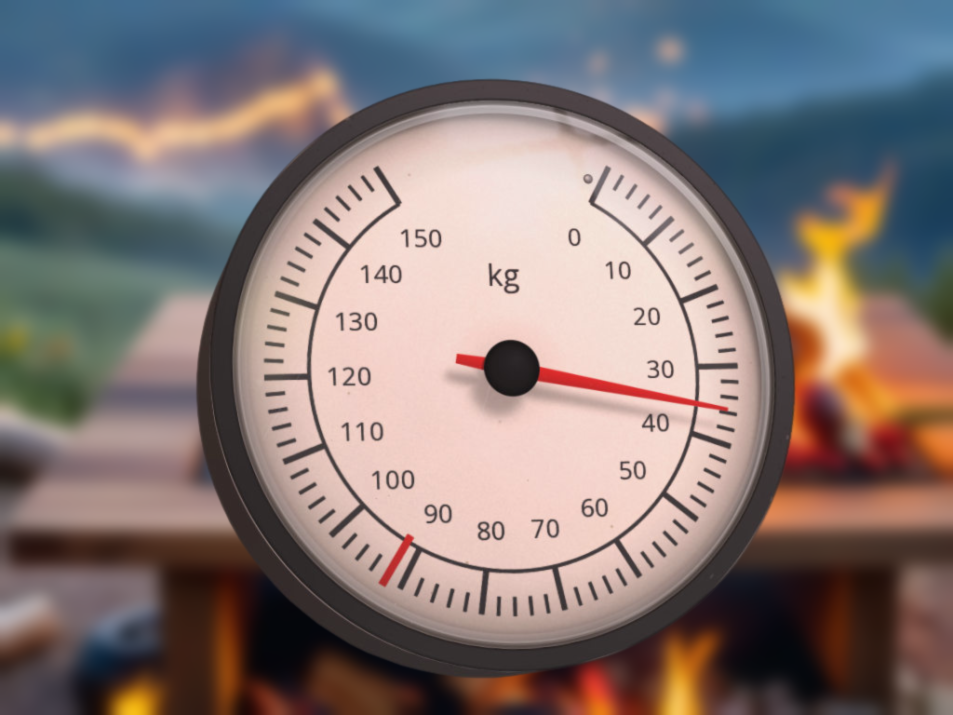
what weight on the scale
36 kg
